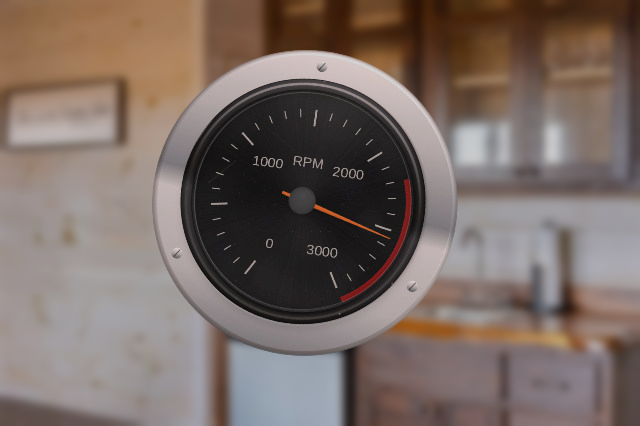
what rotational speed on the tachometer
2550 rpm
